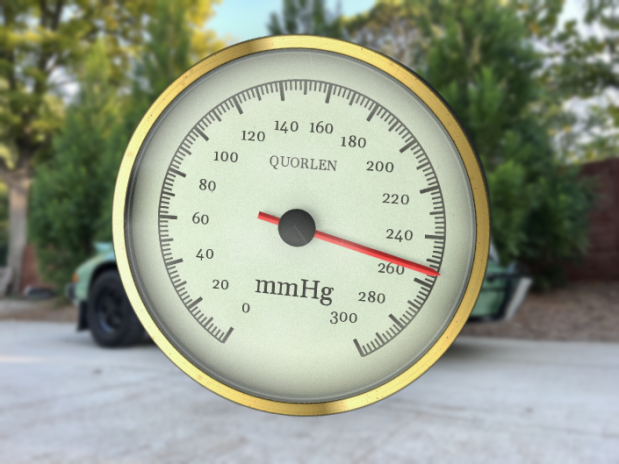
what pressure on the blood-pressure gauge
254 mmHg
